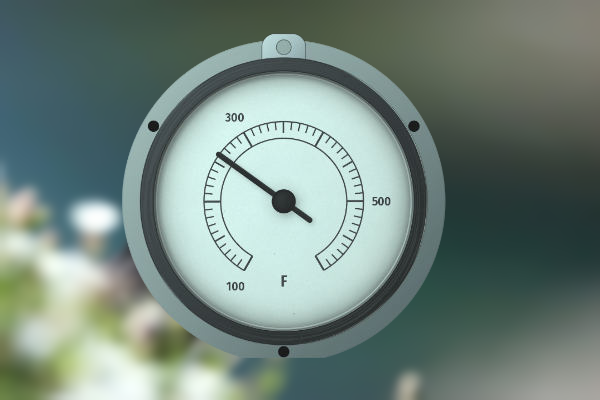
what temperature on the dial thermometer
260 °F
